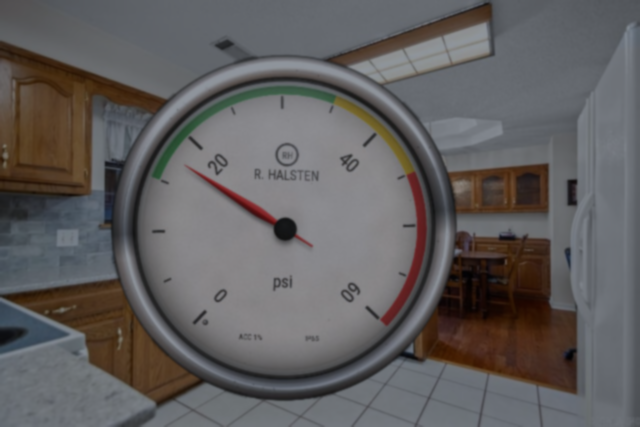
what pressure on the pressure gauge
17.5 psi
